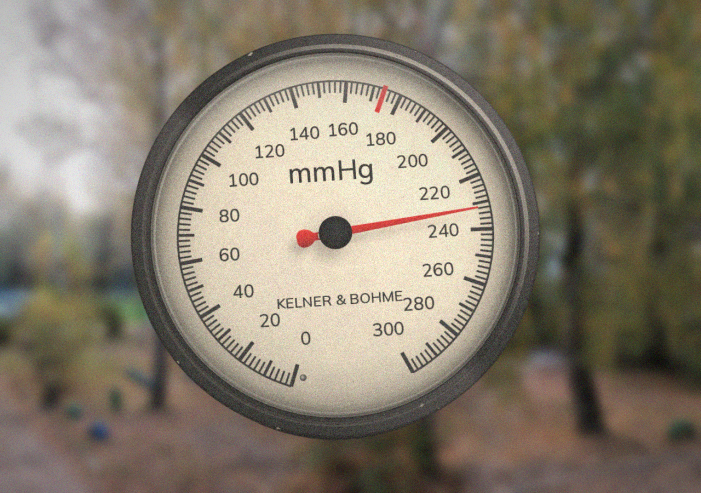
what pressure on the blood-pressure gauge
232 mmHg
